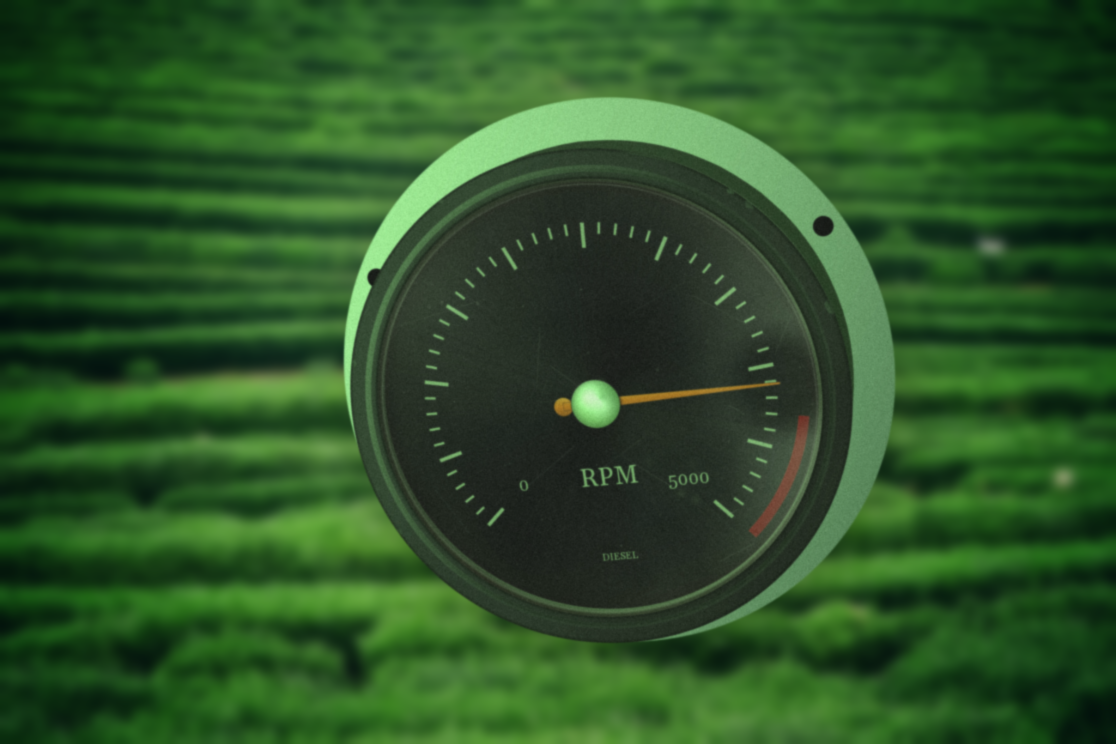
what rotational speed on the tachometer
4100 rpm
